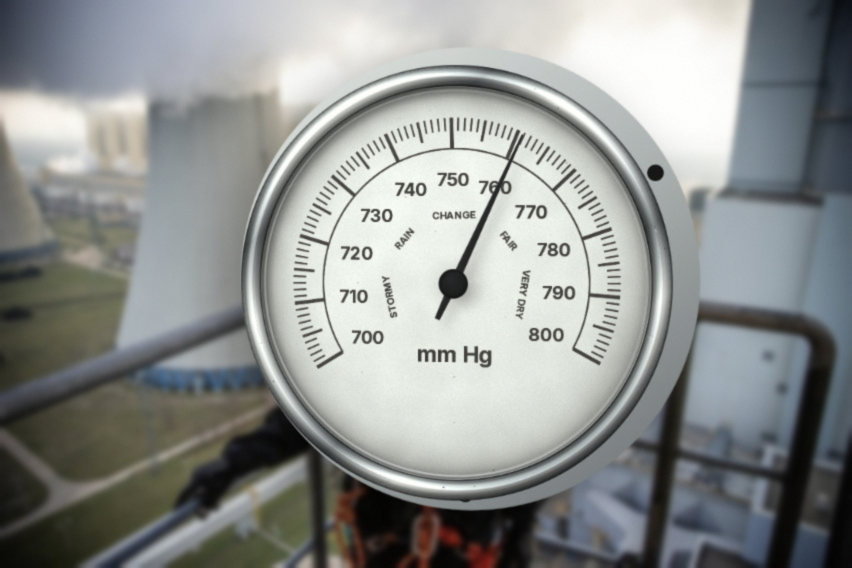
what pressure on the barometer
761 mmHg
